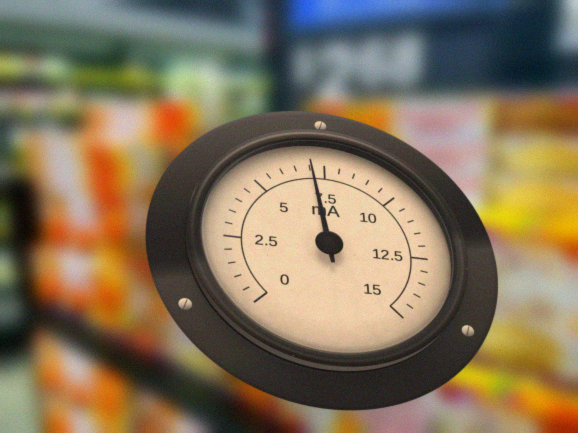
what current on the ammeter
7 mA
